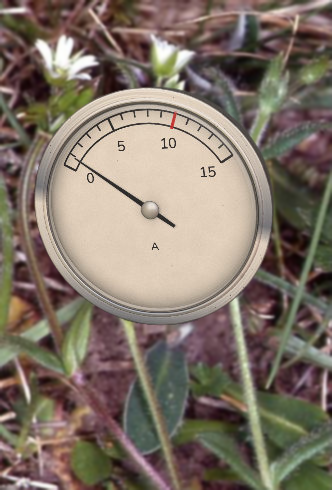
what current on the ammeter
1 A
